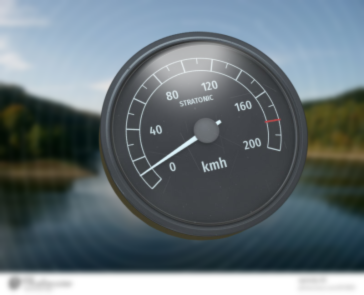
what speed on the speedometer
10 km/h
